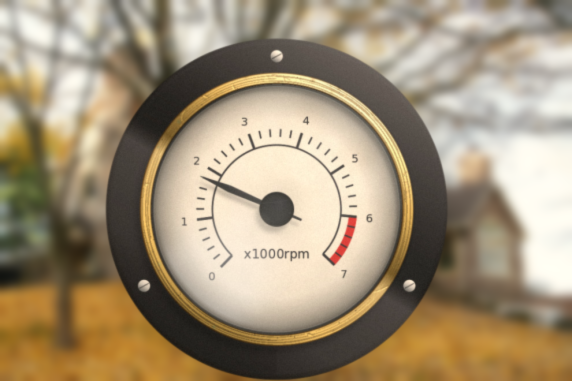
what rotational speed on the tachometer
1800 rpm
